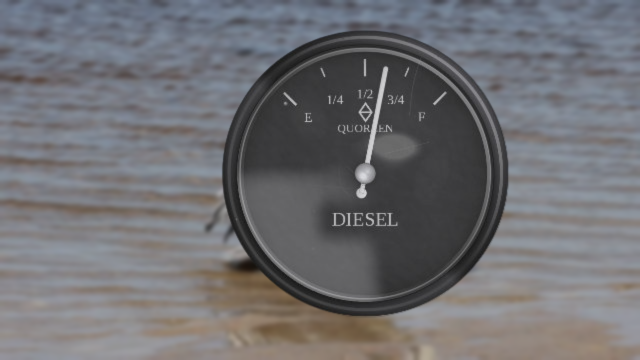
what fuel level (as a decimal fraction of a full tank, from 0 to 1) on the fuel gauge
0.625
